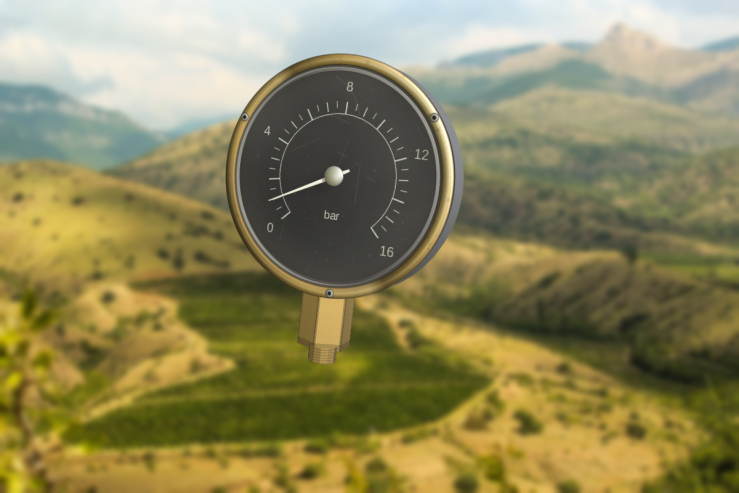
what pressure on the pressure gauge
1 bar
